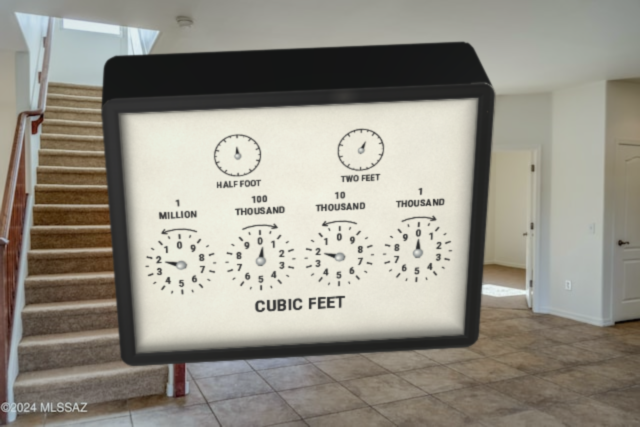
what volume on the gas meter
202000 ft³
